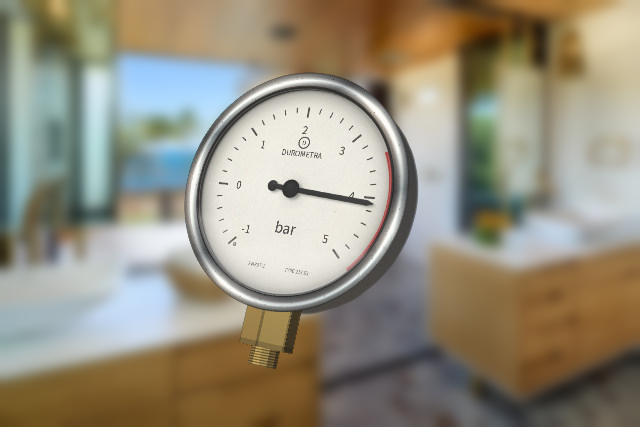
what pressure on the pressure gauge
4.1 bar
